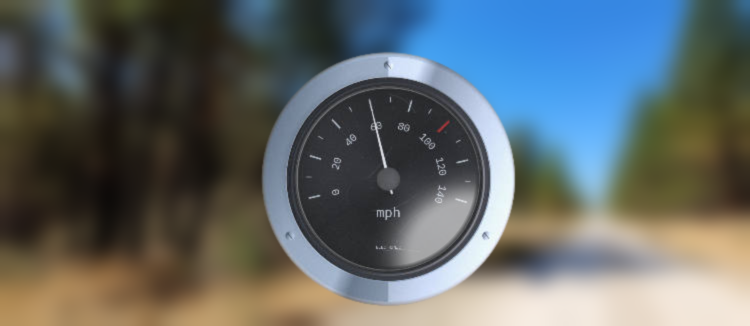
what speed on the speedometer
60 mph
